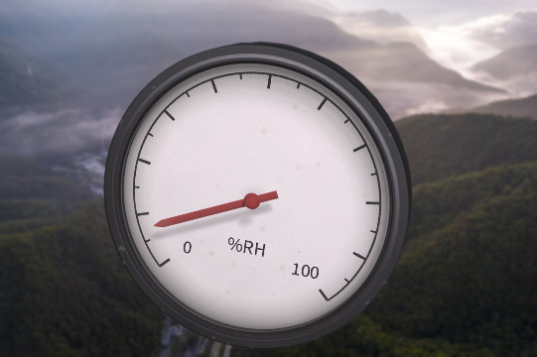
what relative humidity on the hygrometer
7.5 %
